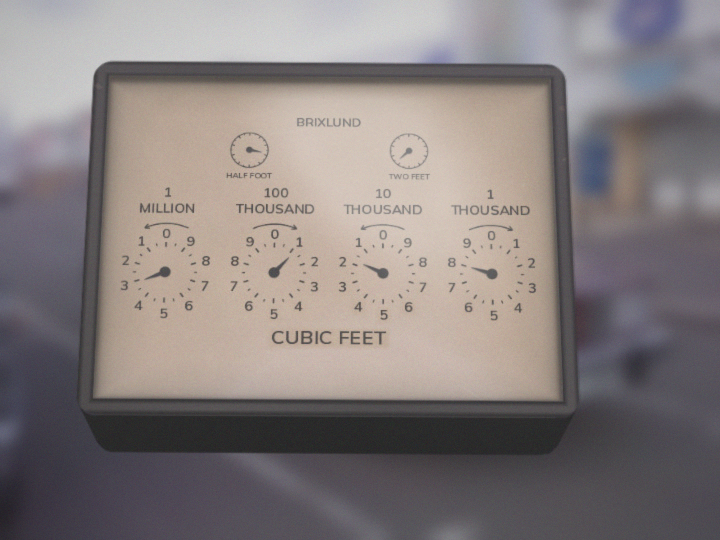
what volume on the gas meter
311800 ft³
